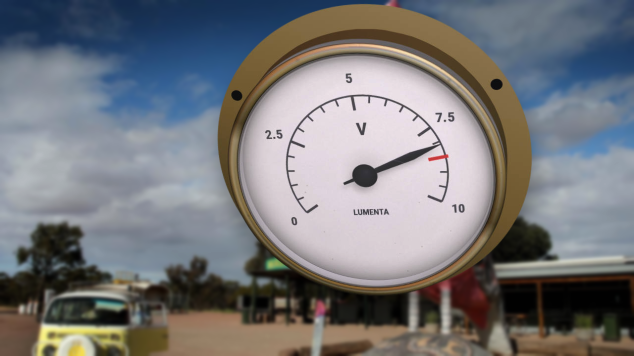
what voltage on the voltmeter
8 V
